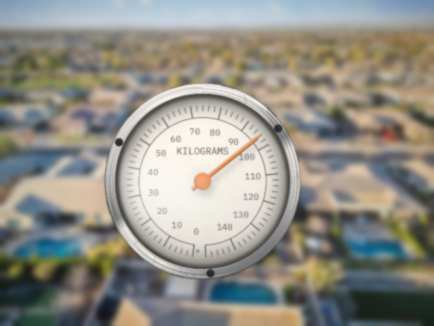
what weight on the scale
96 kg
